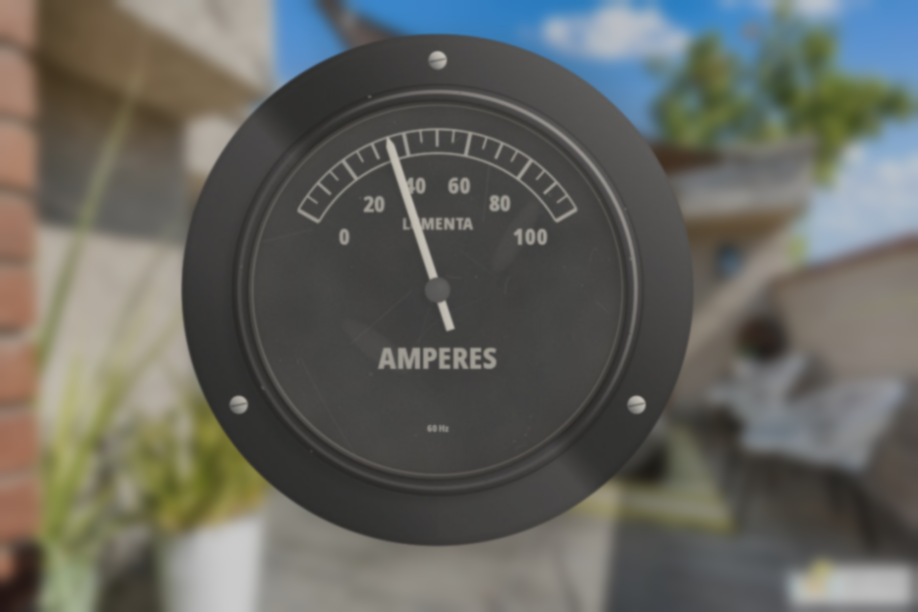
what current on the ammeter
35 A
